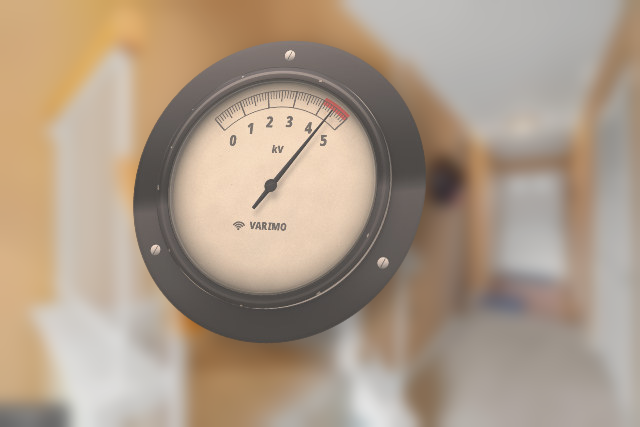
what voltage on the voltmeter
4.5 kV
